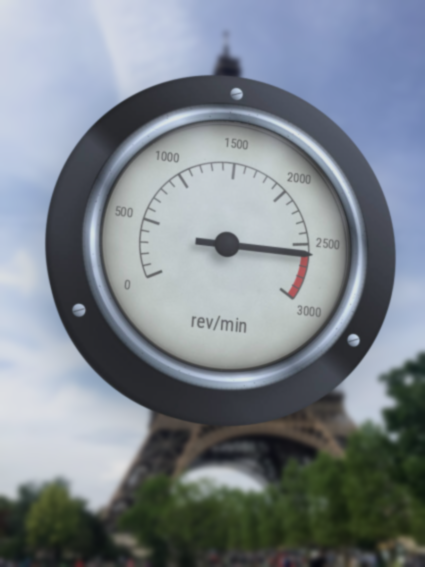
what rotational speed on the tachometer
2600 rpm
